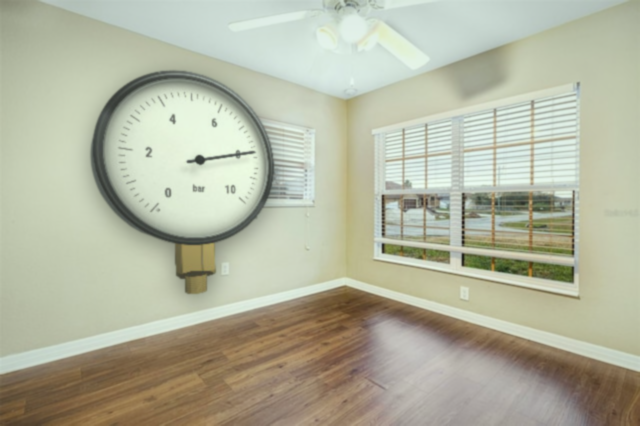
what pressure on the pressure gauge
8 bar
